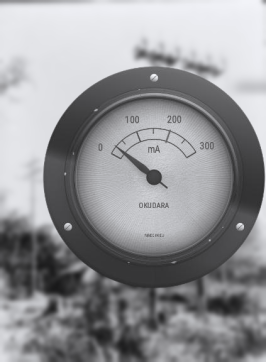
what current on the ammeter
25 mA
